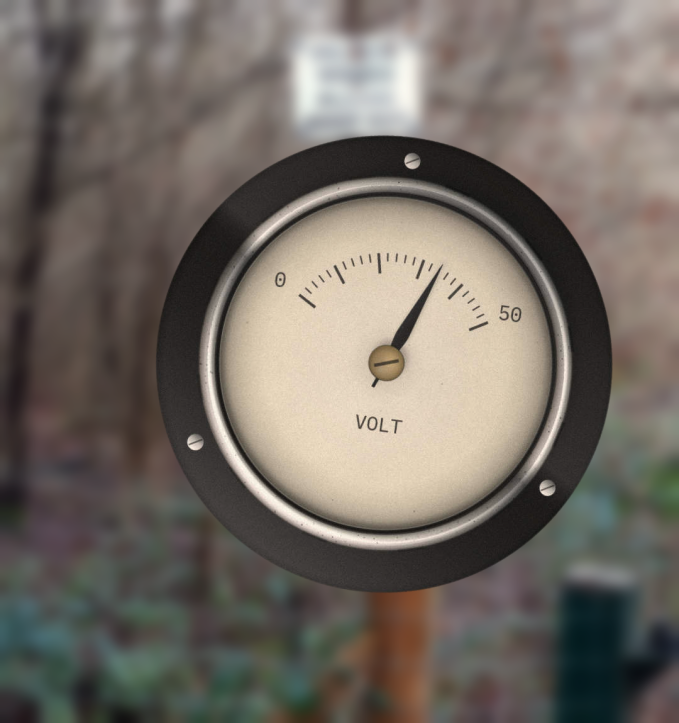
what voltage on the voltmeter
34 V
